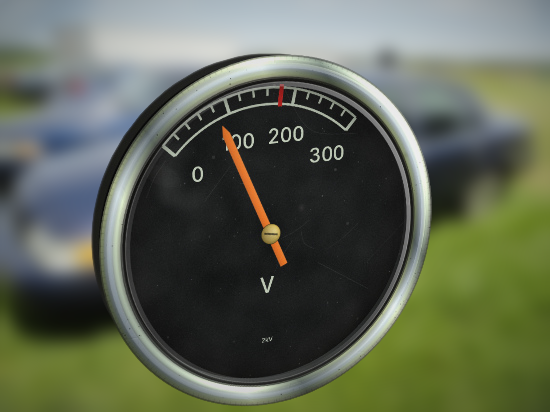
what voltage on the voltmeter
80 V
